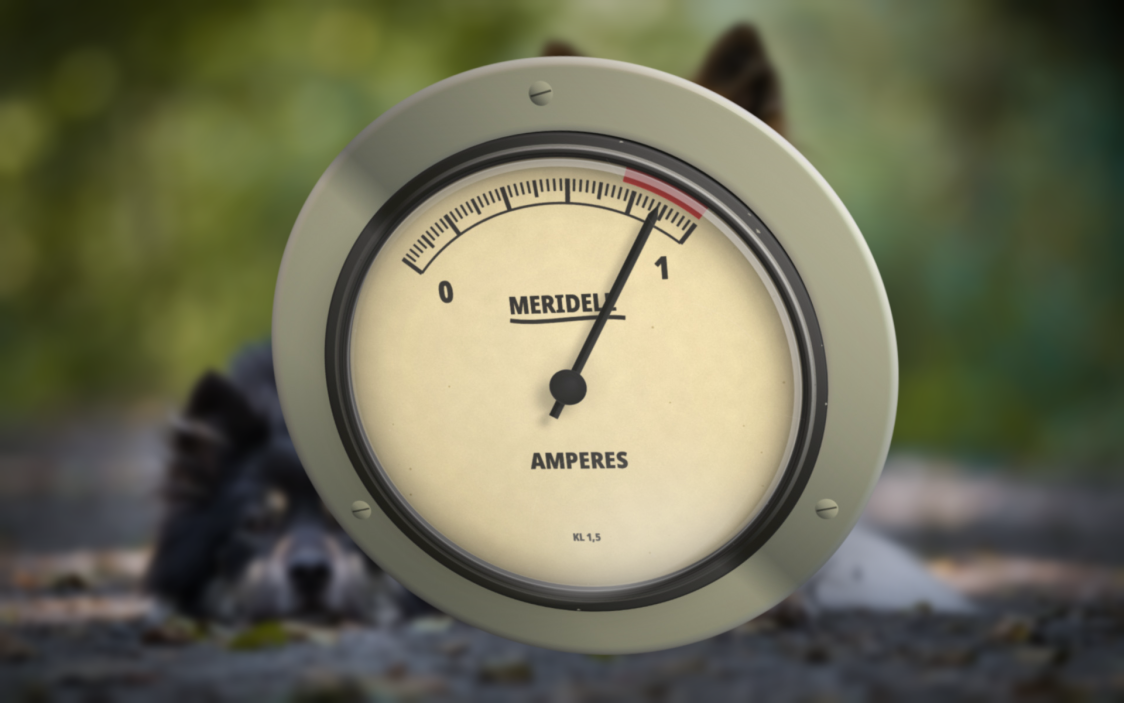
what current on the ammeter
0.88 A
